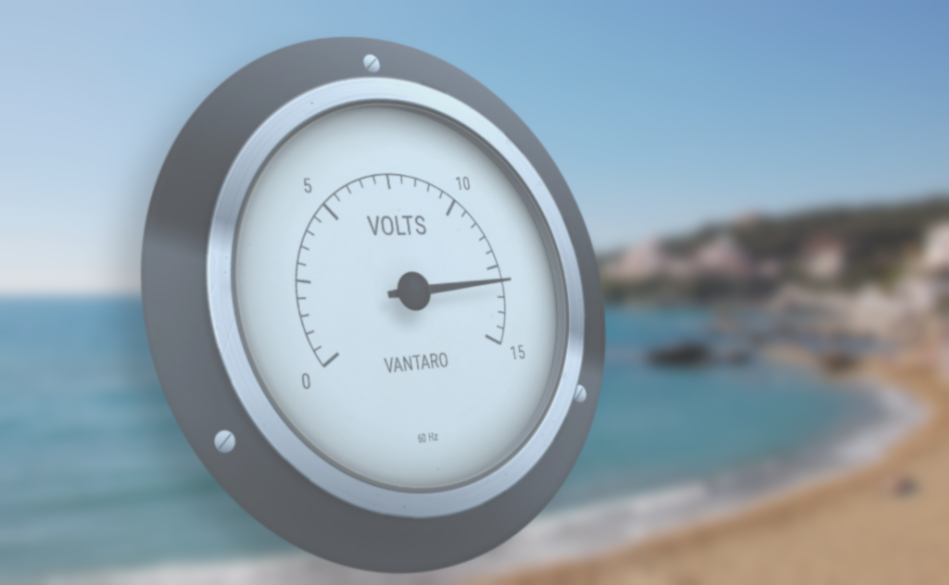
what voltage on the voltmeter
13 V
